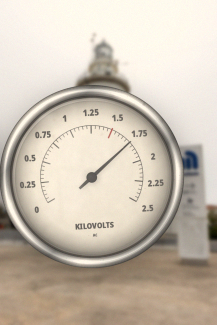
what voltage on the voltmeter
1.75 kV
